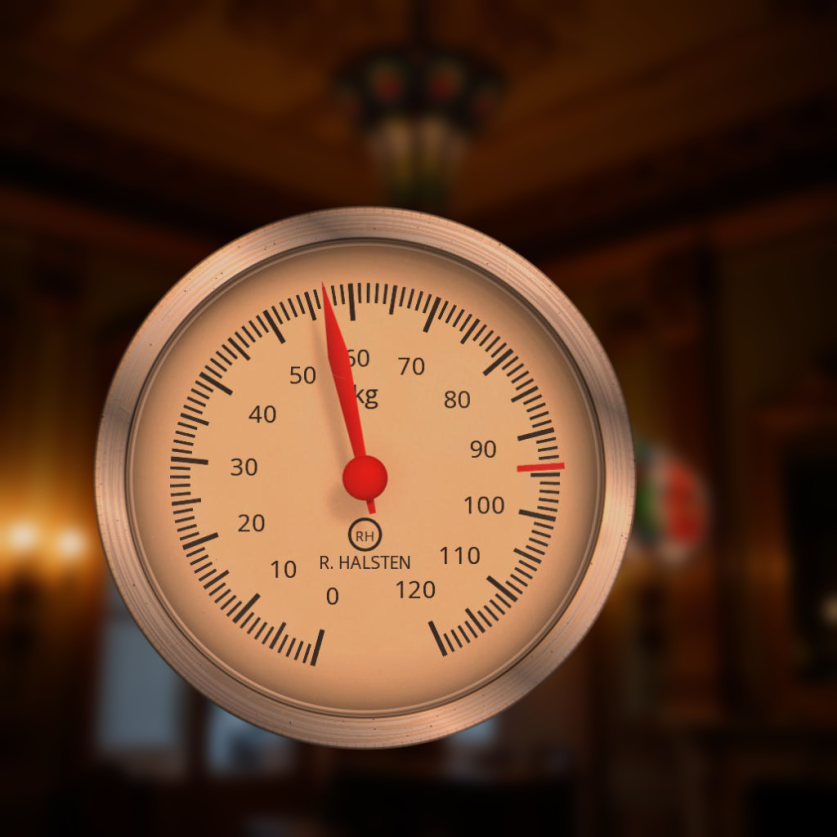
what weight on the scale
57 kg
